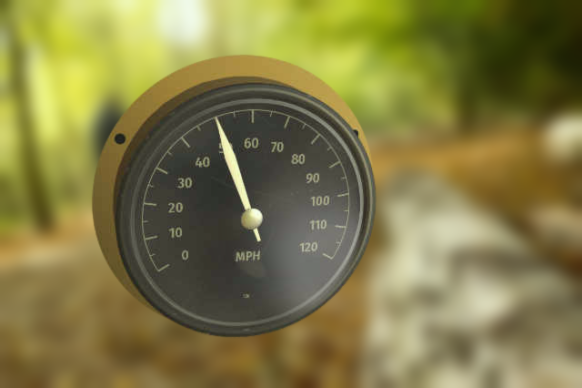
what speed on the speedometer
50 mph
